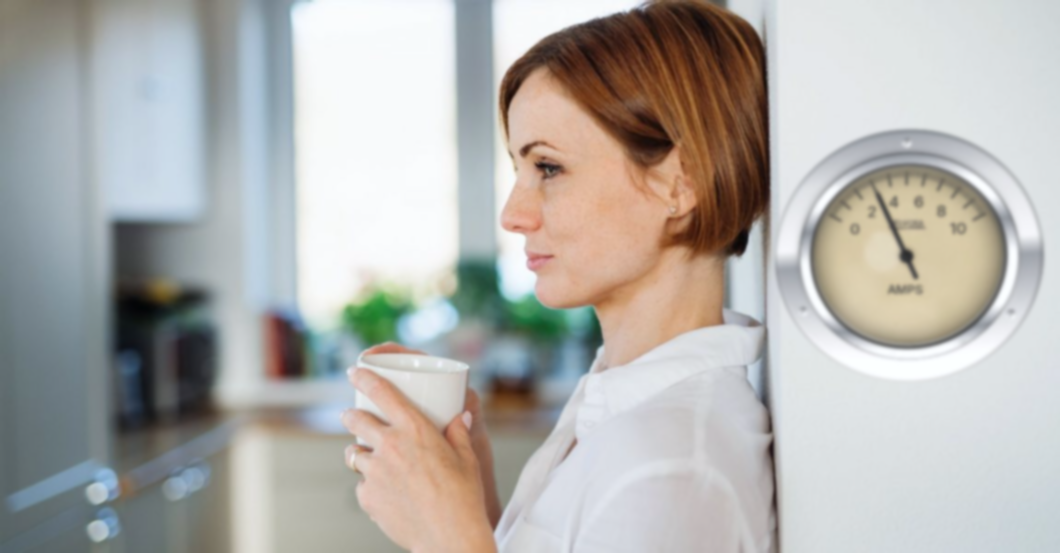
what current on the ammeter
3 A
